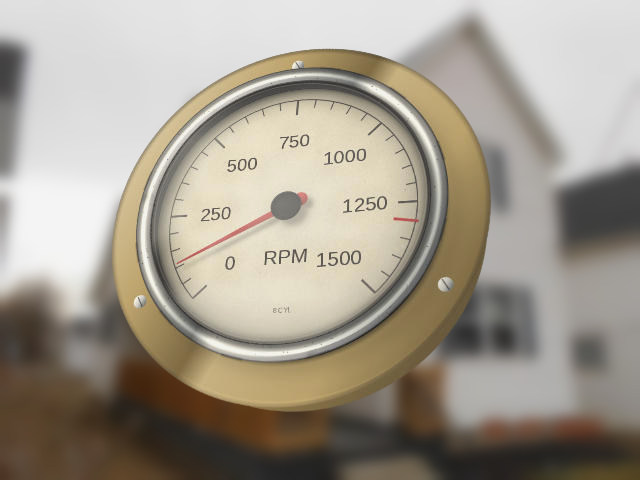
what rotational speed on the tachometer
100 rpm
